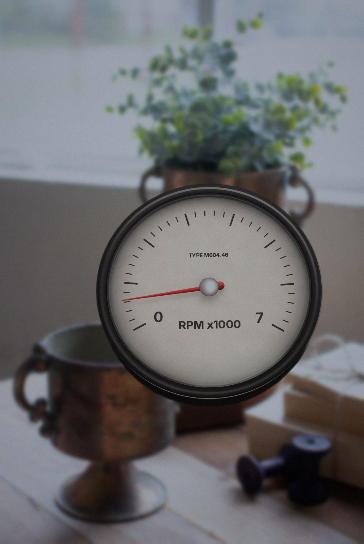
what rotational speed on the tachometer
600 rpm
